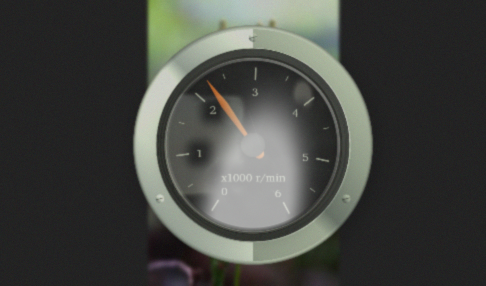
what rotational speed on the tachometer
2250 rpm
